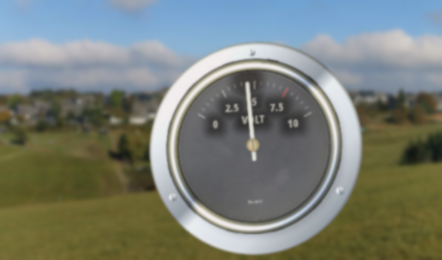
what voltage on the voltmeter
4.5 V
